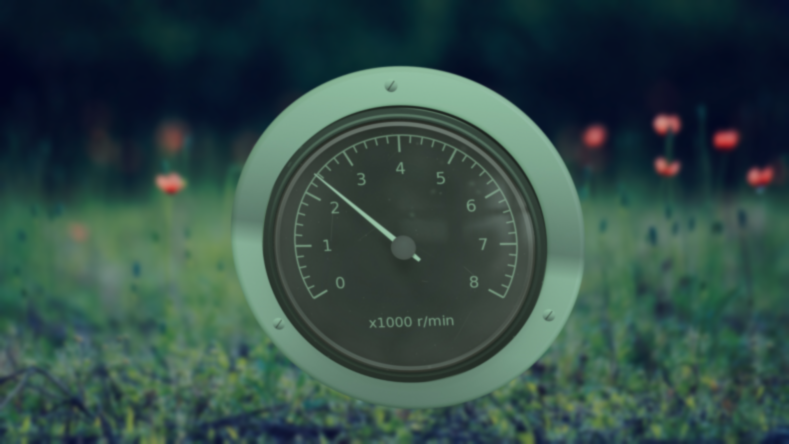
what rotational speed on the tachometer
2400 rpm
